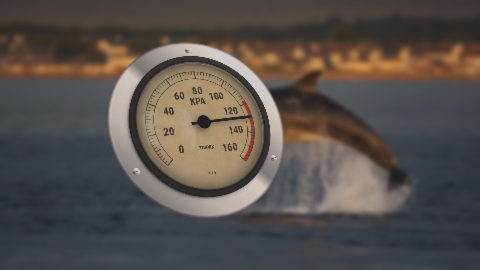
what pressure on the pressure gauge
130 kPa
